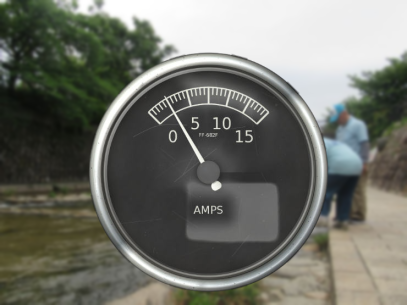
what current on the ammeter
2.5 A
